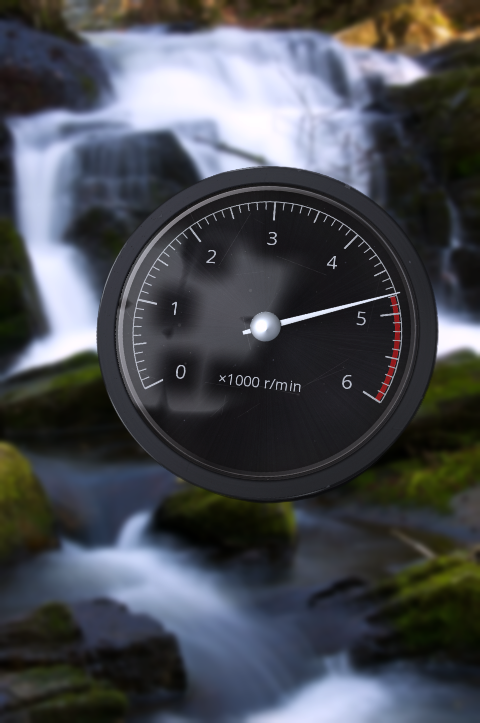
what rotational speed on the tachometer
4800 rpm
